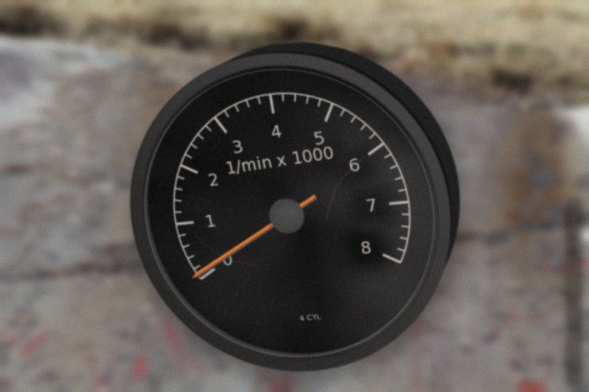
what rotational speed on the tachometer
100 rpm
